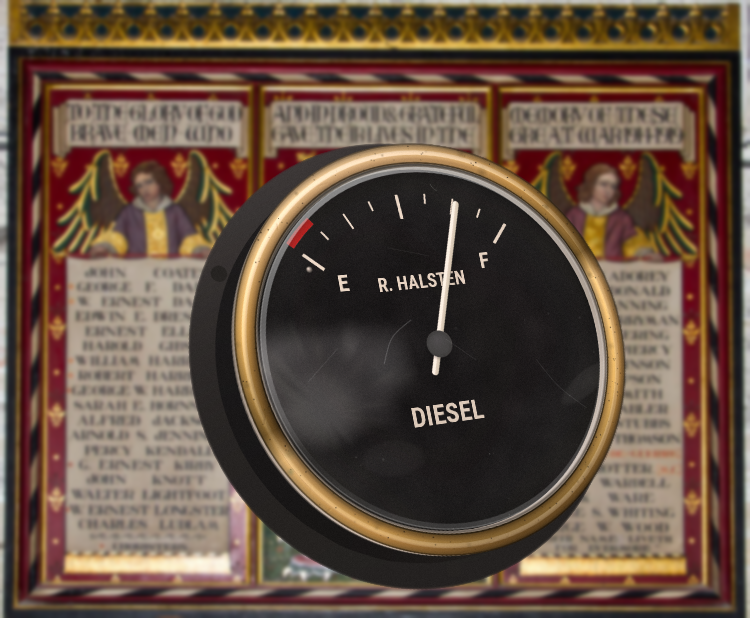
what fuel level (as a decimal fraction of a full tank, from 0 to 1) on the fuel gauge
0.75
